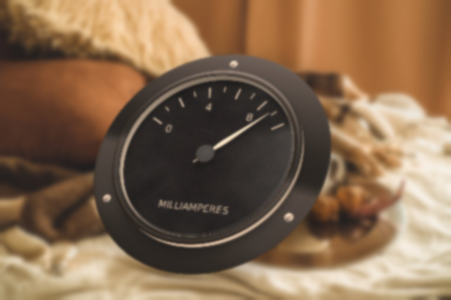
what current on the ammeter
9 mA
